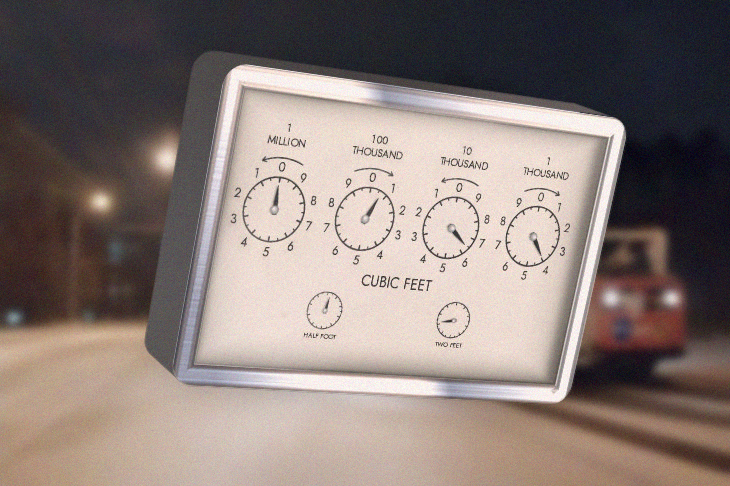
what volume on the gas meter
6400 ft³
